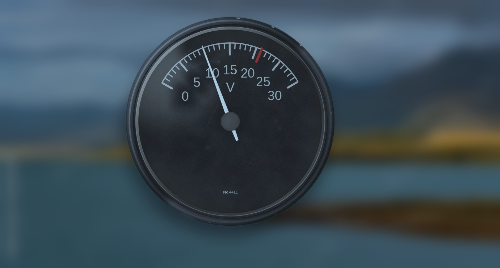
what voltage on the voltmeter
10 V
